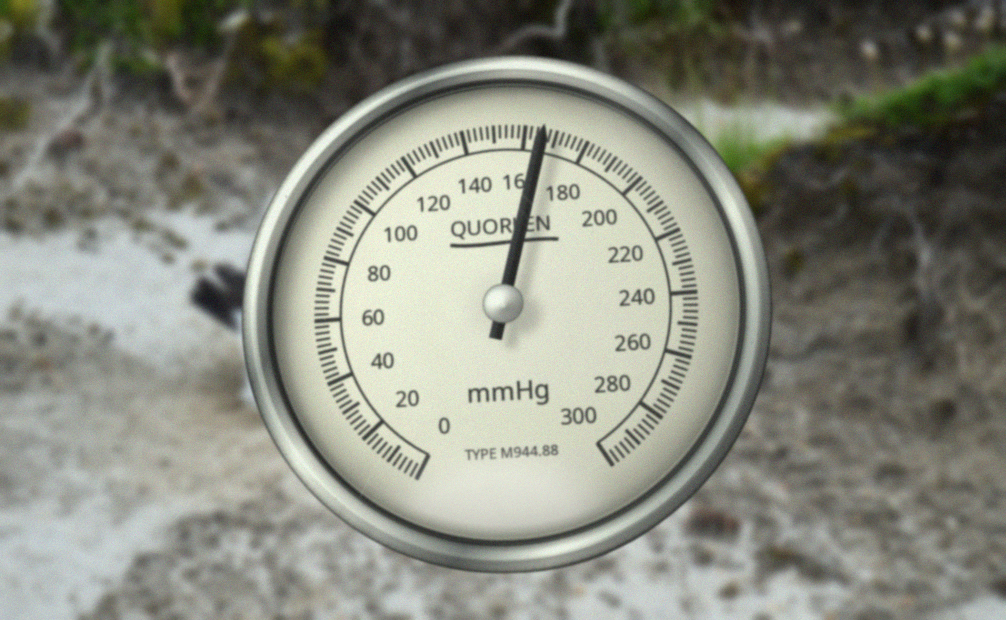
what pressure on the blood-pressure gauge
166 mmHg
